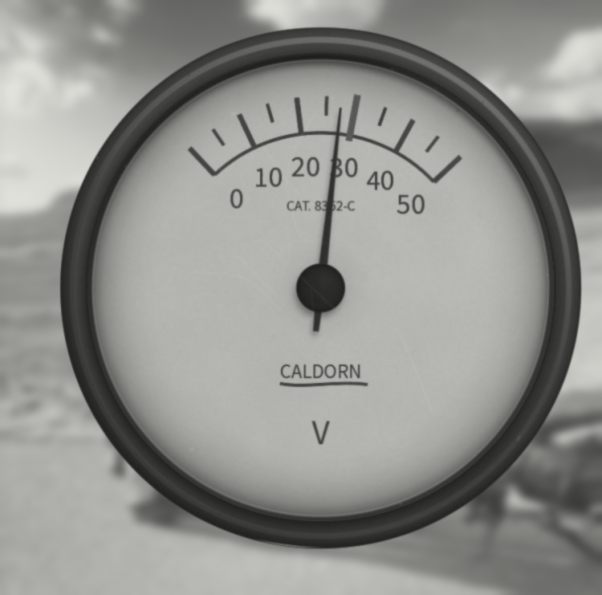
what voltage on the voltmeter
27.5 V
